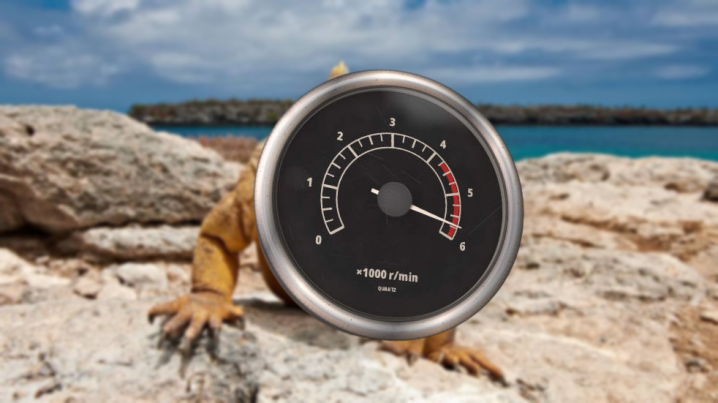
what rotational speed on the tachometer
5750 rpm
